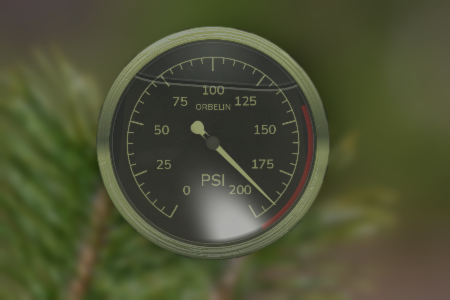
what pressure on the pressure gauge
190 psi
